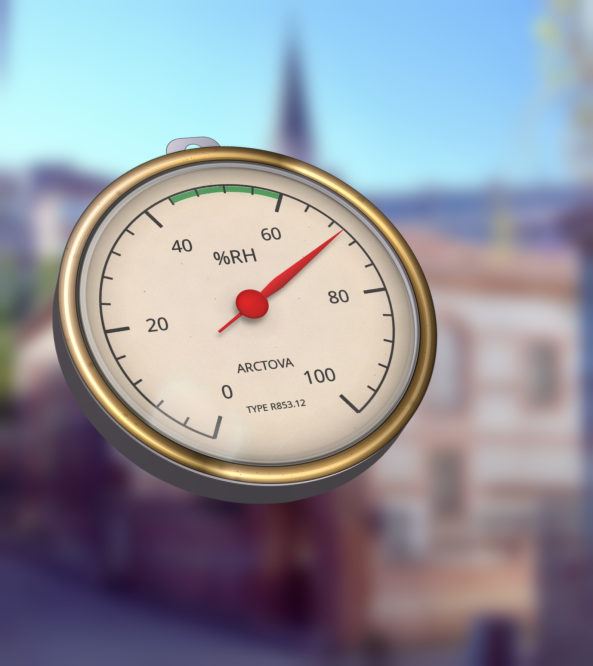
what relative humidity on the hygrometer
70 %
